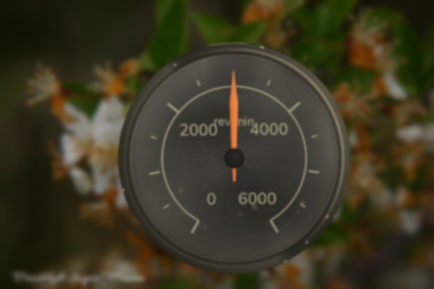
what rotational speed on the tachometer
3000 rpm
